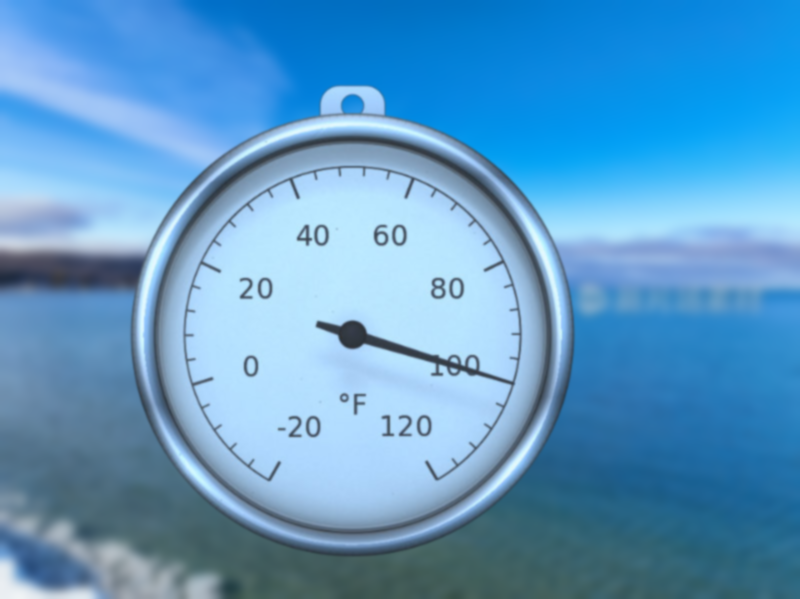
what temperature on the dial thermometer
100 °F
